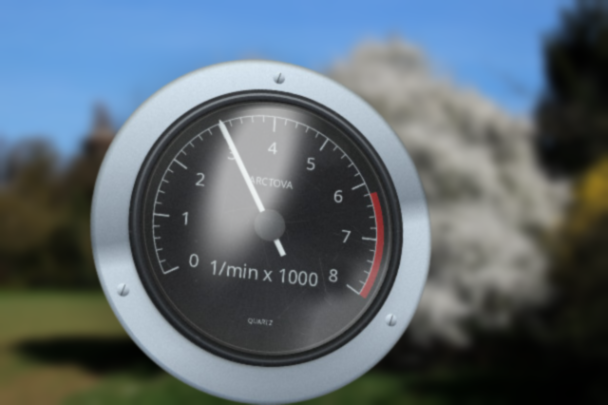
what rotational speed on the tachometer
3000 rpm
